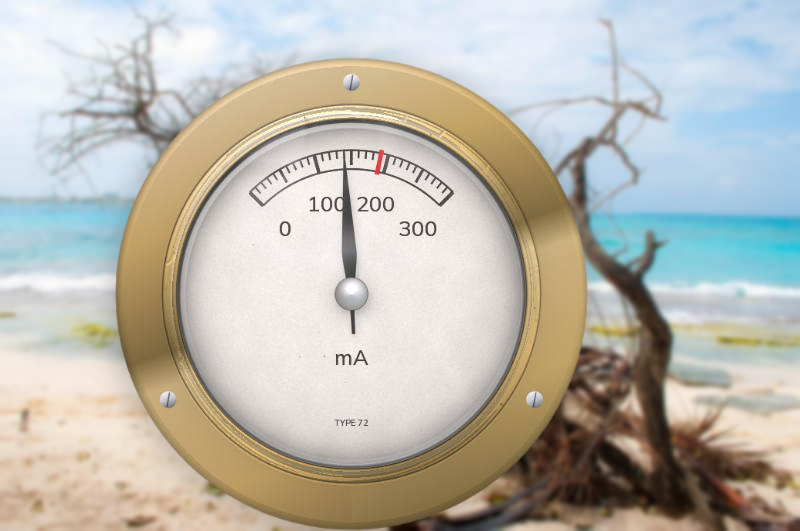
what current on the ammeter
140 mA
